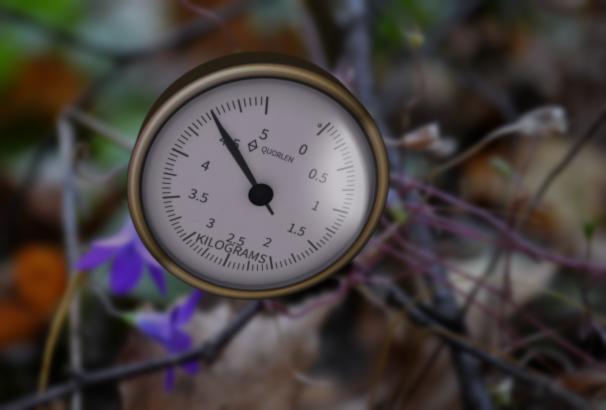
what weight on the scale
4.5 kg
